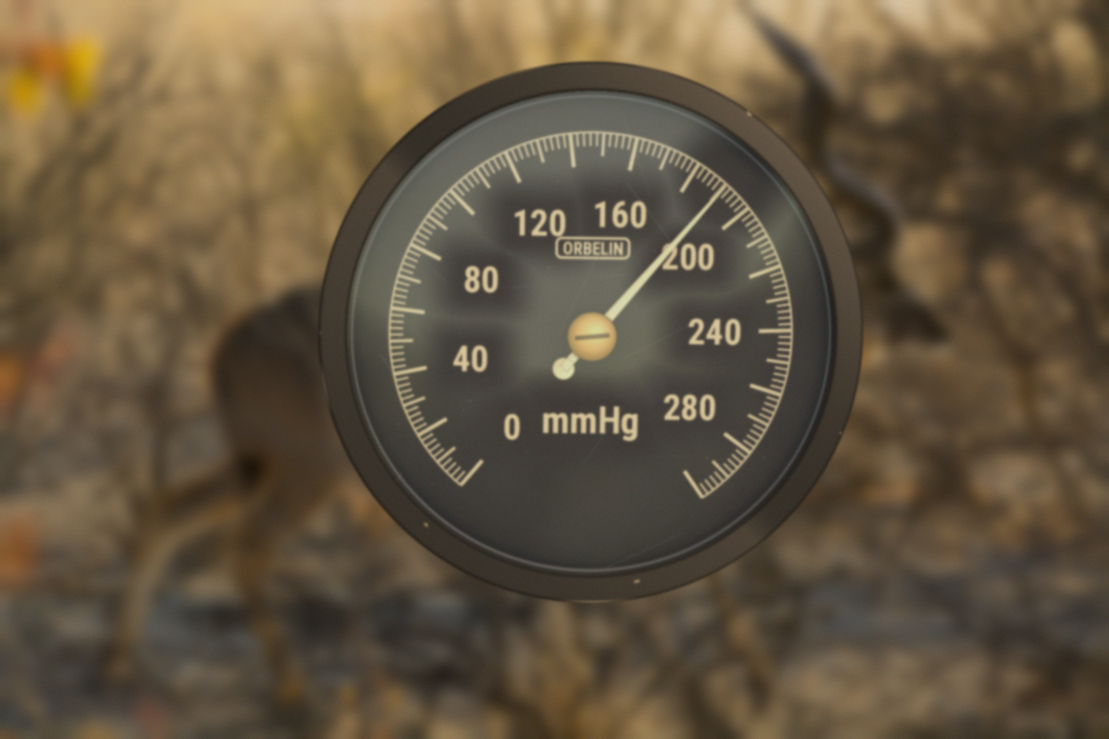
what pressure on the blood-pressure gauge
190 mmHg
